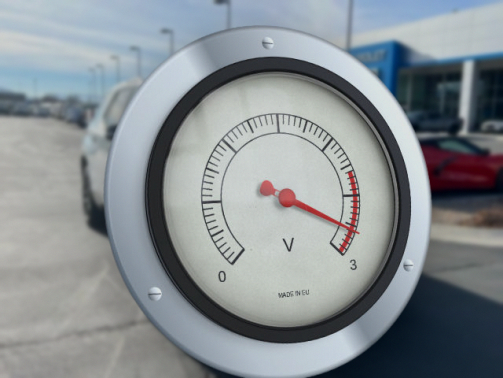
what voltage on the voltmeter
2.8 V
